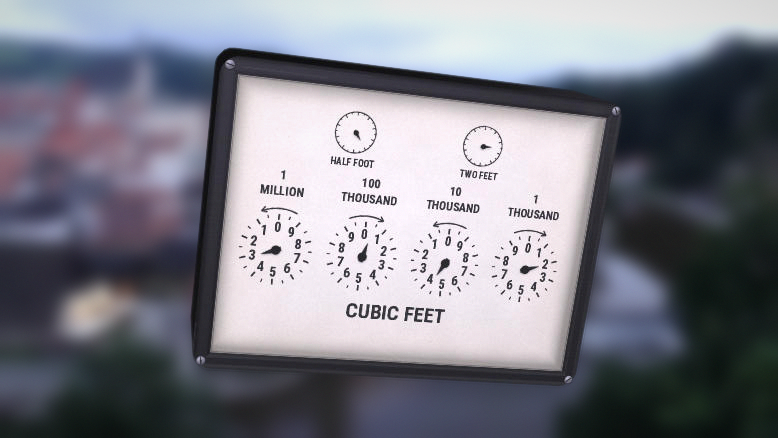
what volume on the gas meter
304200 ft³
